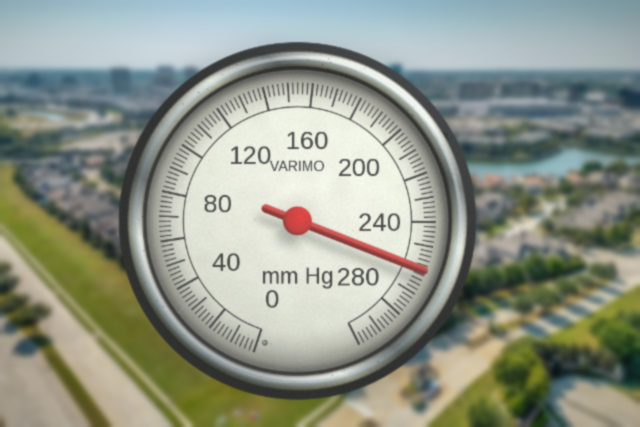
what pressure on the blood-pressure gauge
260 mmHg
